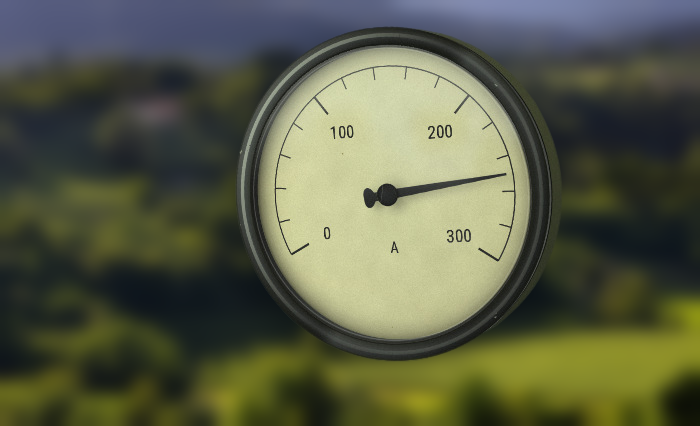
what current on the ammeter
250 A
